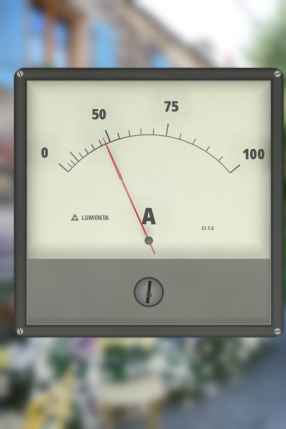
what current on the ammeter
47.5 A
